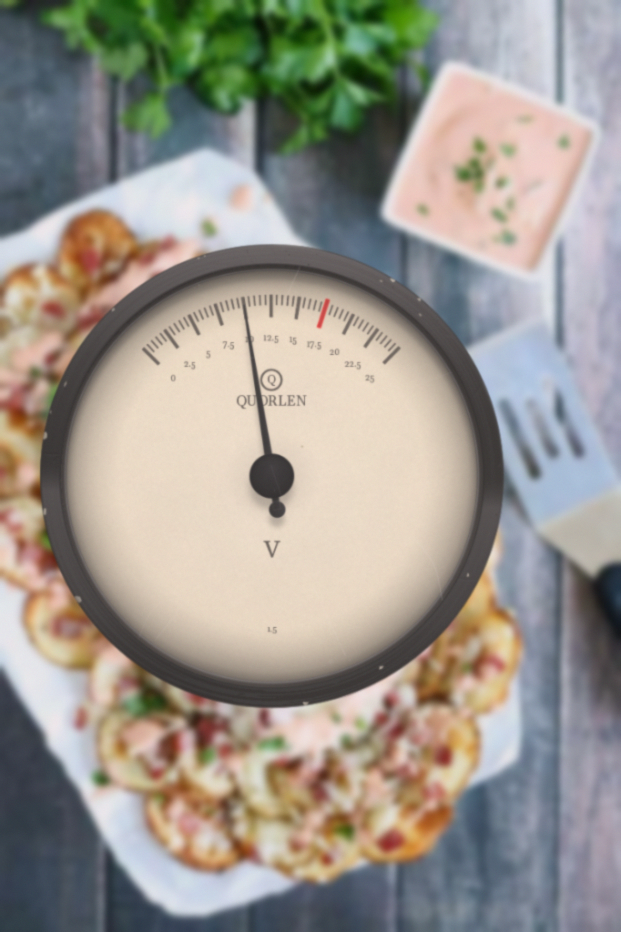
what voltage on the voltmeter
10 V
